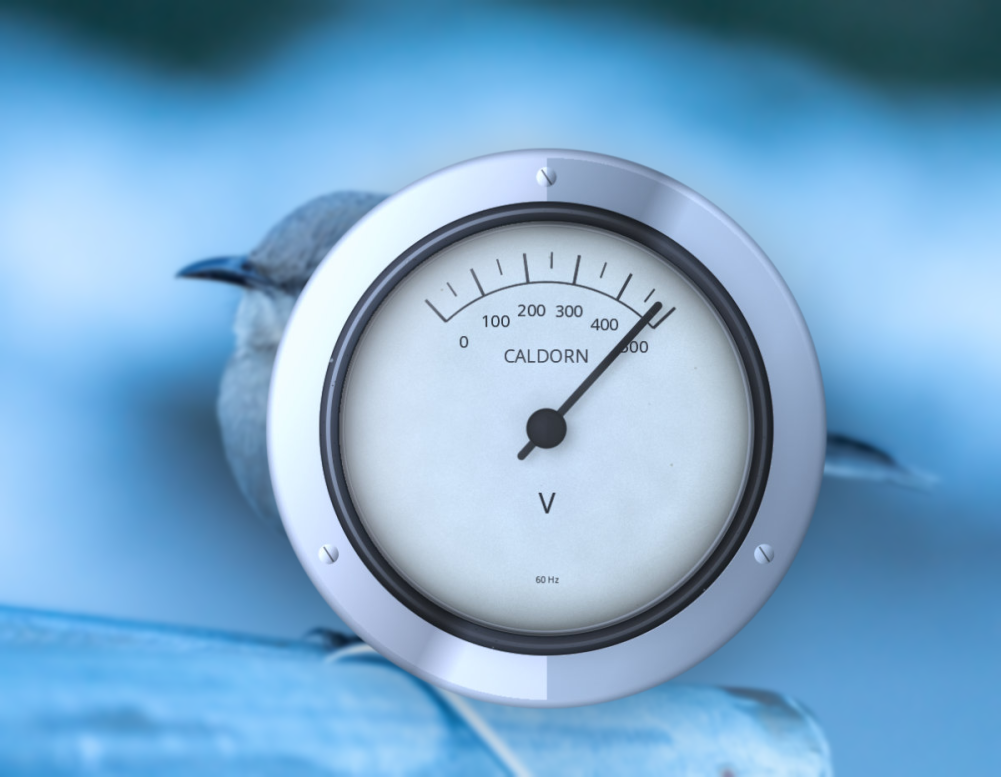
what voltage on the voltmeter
475 V
